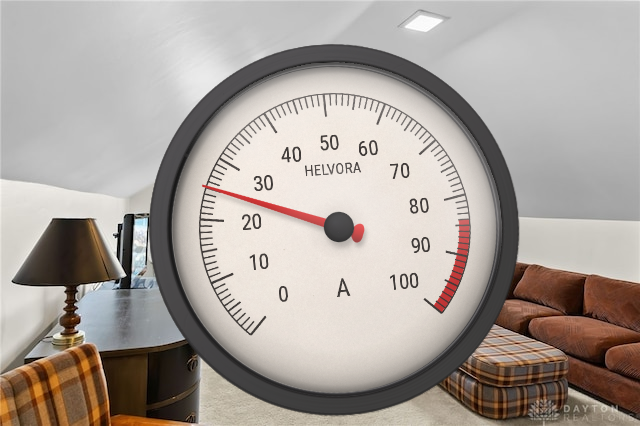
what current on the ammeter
25 A
